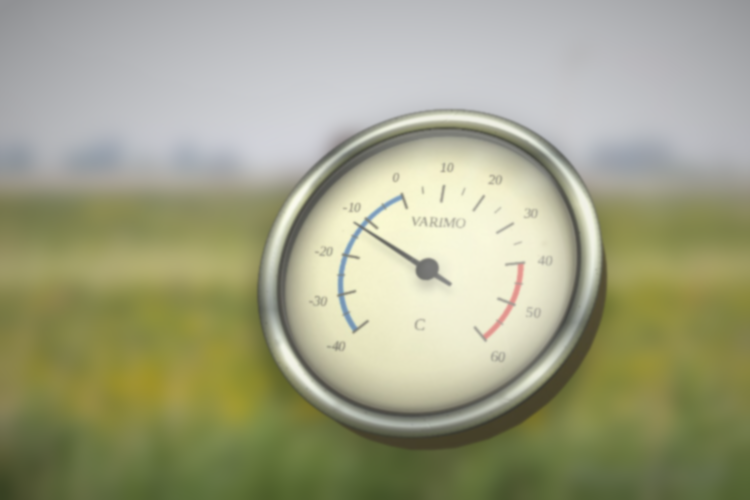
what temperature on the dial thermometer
-12.5 °C
